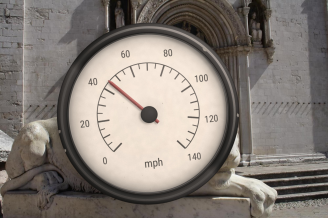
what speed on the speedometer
45 mph
